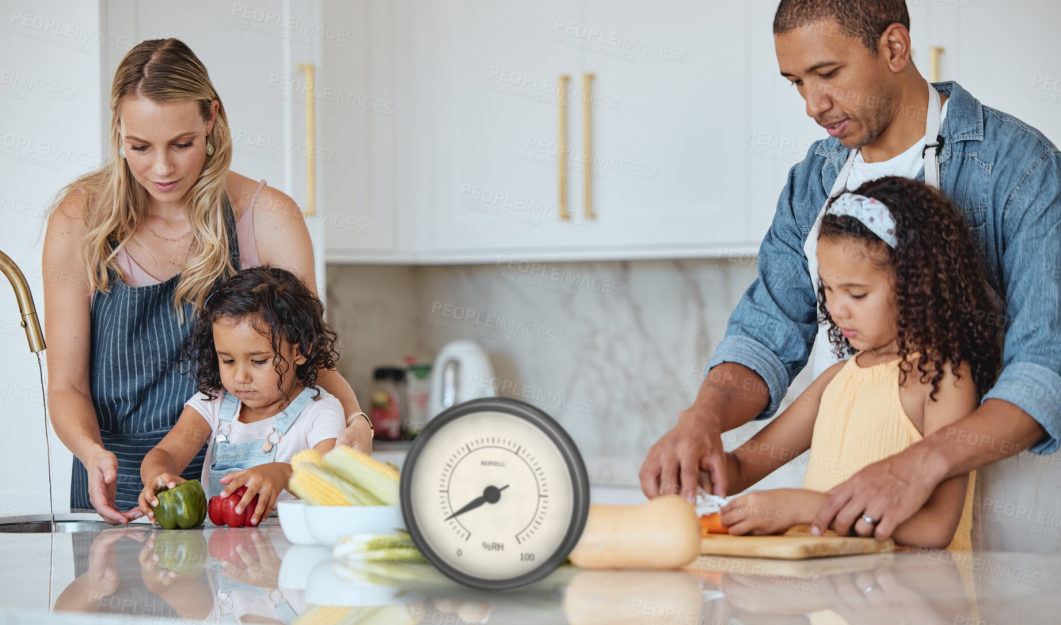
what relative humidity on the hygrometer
10 %
